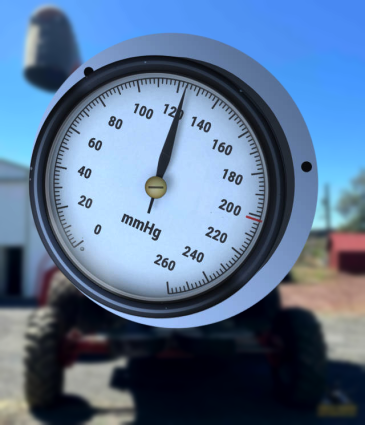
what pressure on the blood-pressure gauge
124 mmHg
